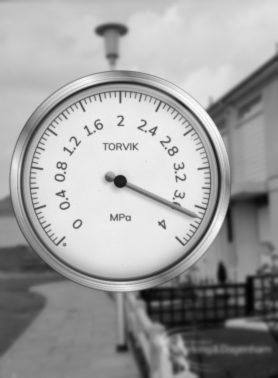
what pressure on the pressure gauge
3.7 MPa
